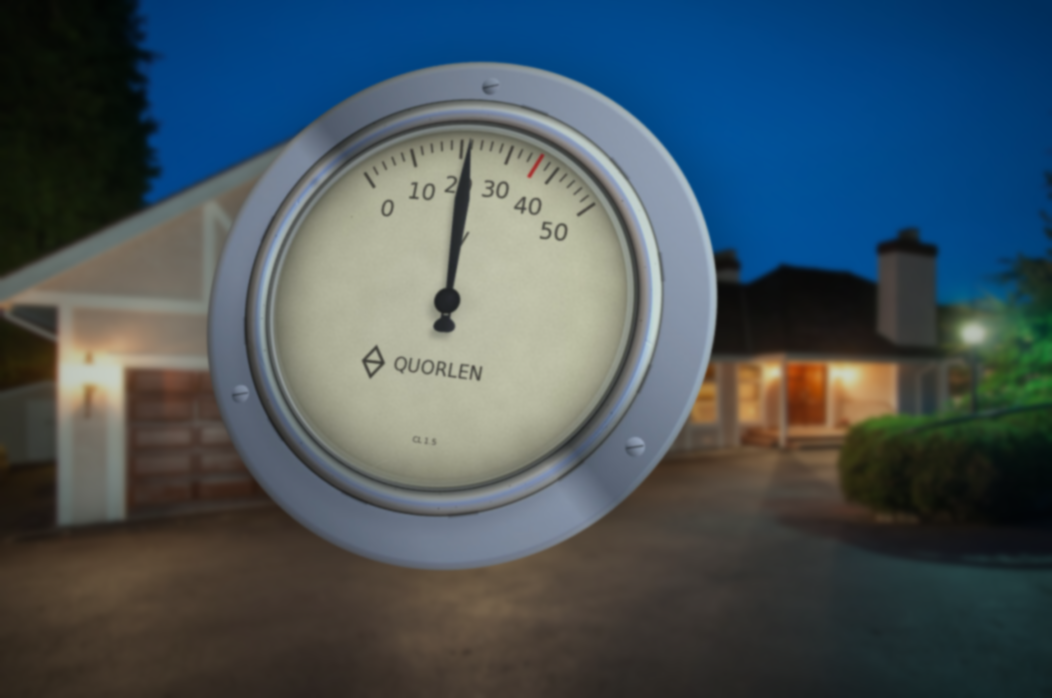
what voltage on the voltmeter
22 V
